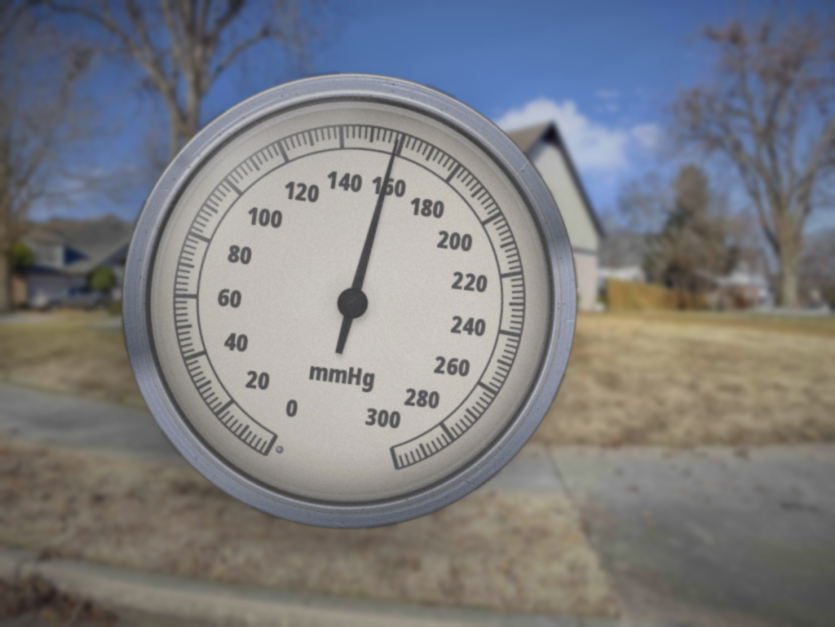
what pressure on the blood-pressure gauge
158 mmHg
